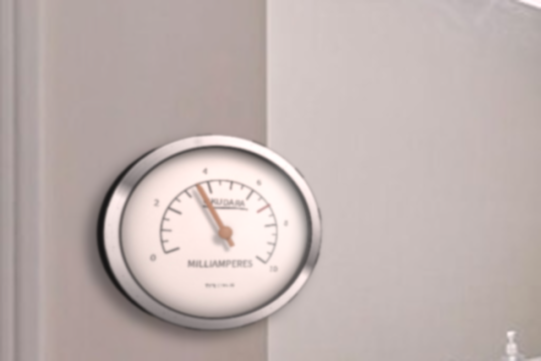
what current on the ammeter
3.5 mA
